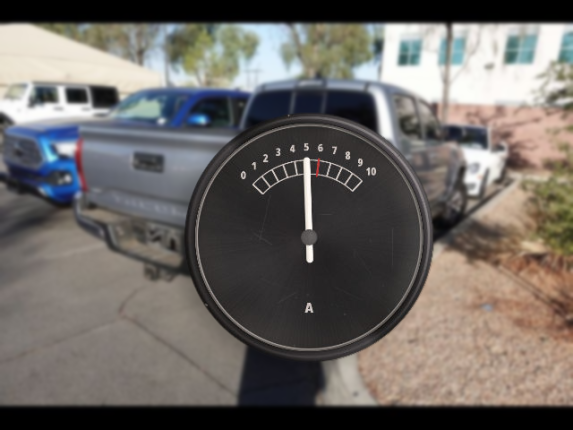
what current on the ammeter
5 A
